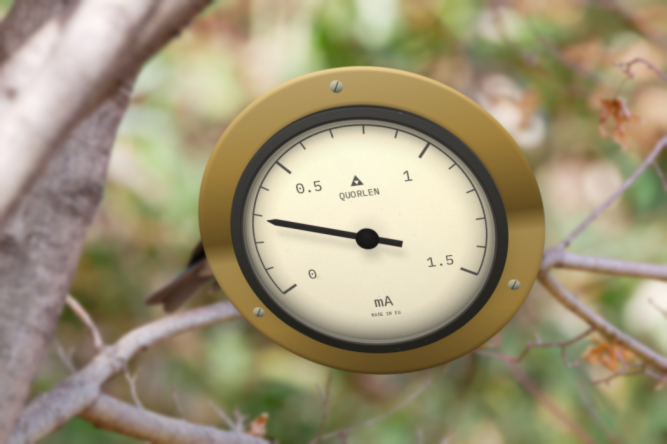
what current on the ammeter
0.3 mA
